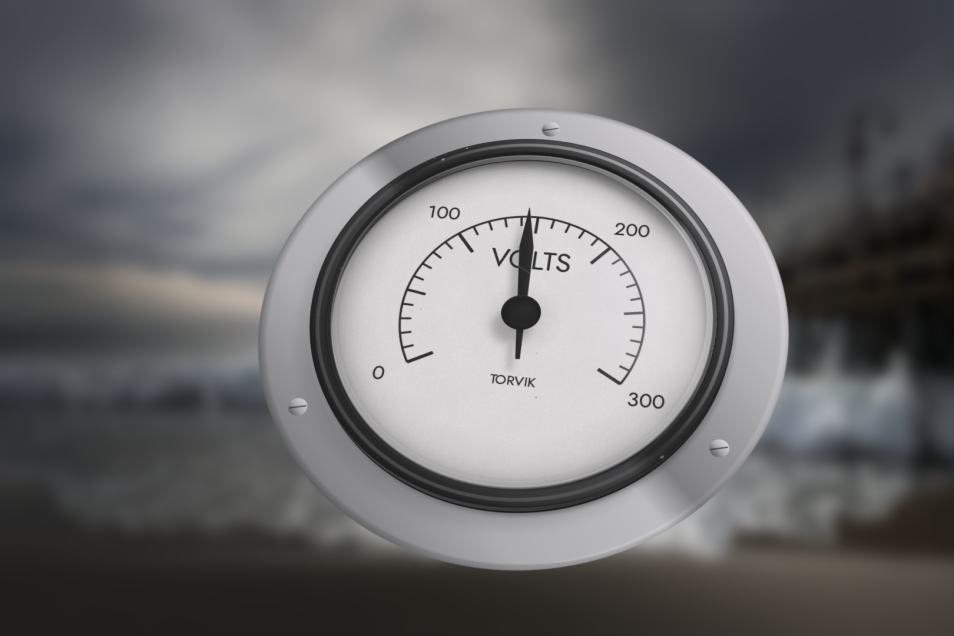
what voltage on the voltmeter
145 V
